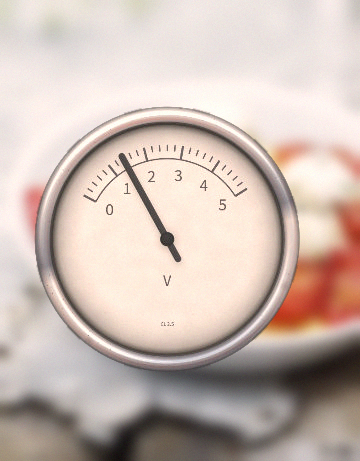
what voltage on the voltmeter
1.4 V
